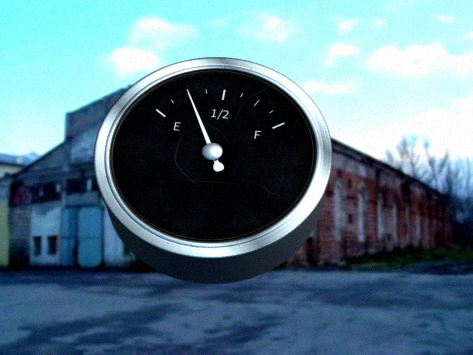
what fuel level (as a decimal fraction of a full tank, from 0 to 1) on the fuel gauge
0.25
